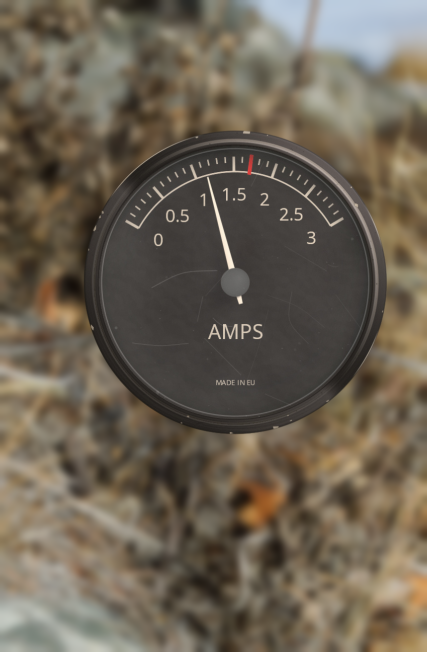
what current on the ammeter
1.15 A
